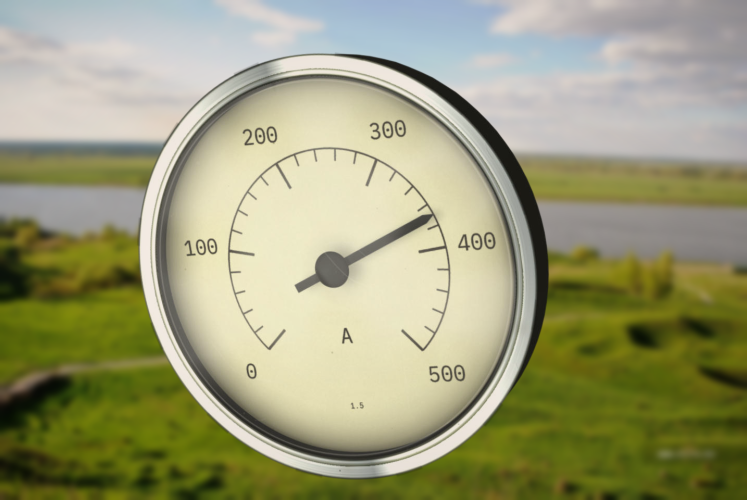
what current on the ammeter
370 A
